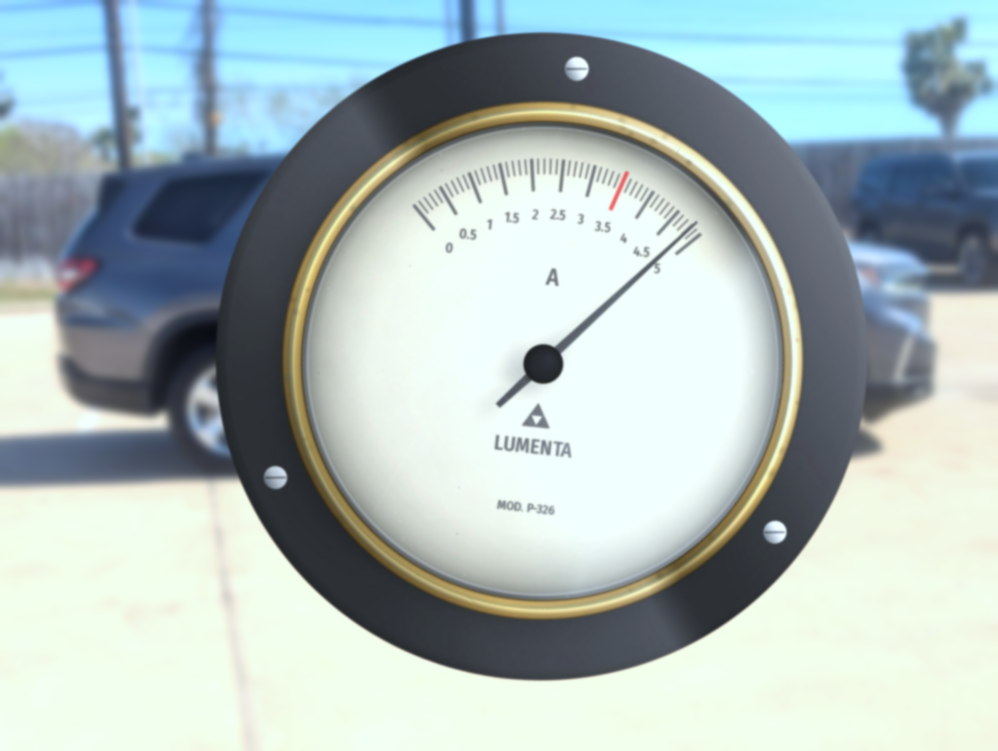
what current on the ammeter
4.8 A
